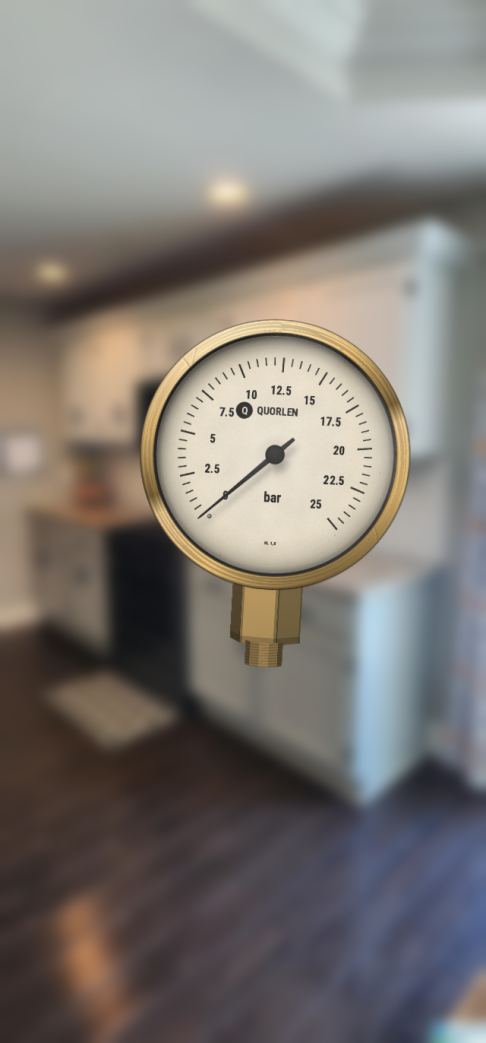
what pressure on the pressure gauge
0 bar
